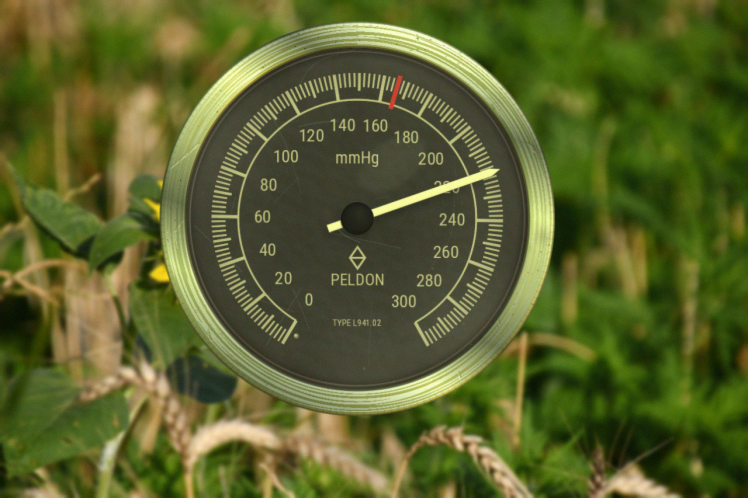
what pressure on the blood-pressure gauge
220 mmHg
